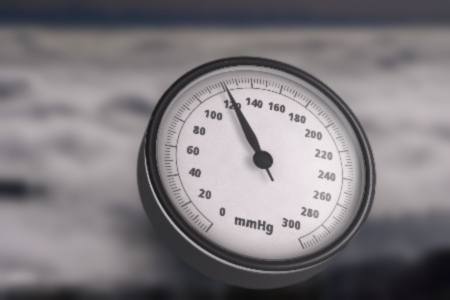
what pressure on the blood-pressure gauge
120 mmHg
